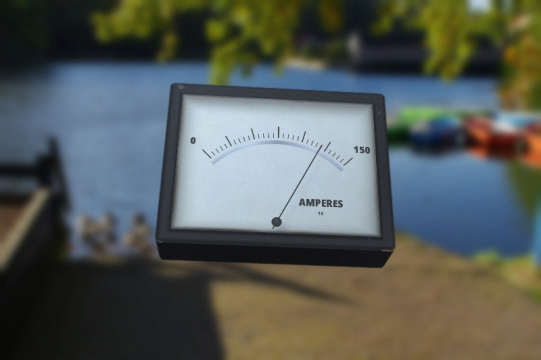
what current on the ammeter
120 A
